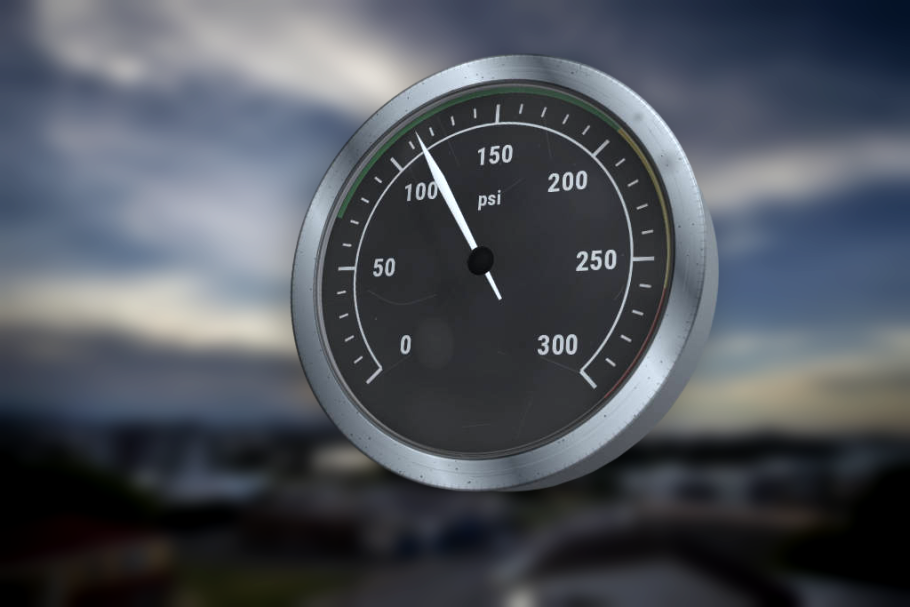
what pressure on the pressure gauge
115 psi
